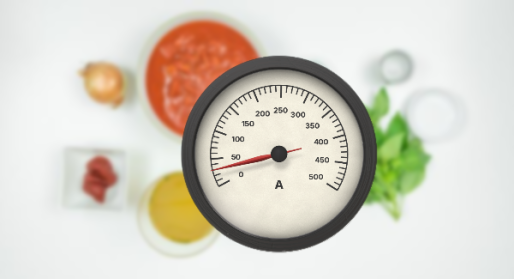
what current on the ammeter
30 A
